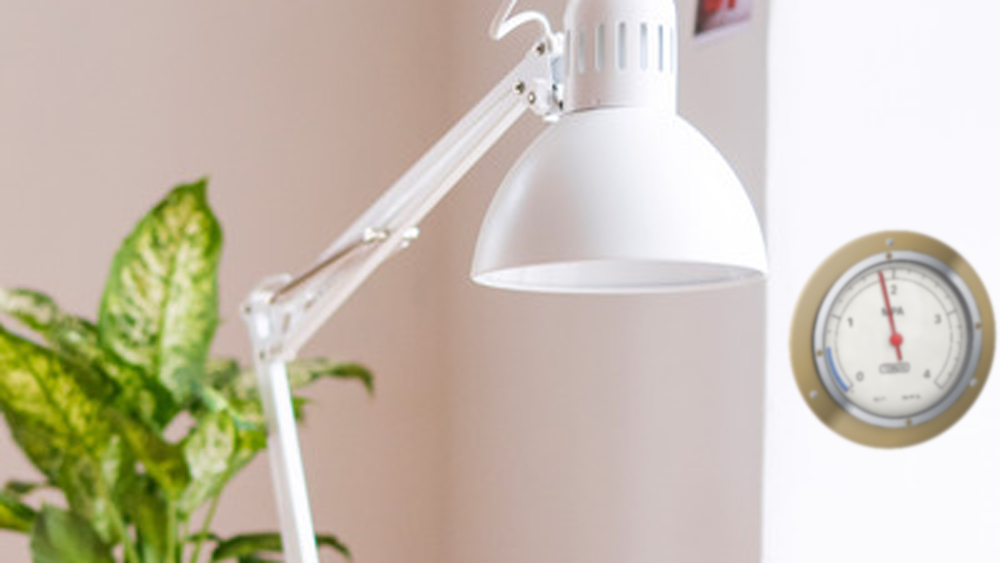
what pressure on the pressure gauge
1.8 MPa
